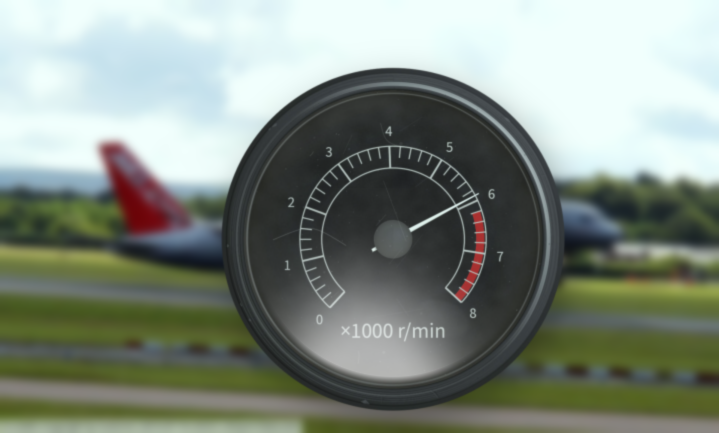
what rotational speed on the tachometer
5900 rpm
